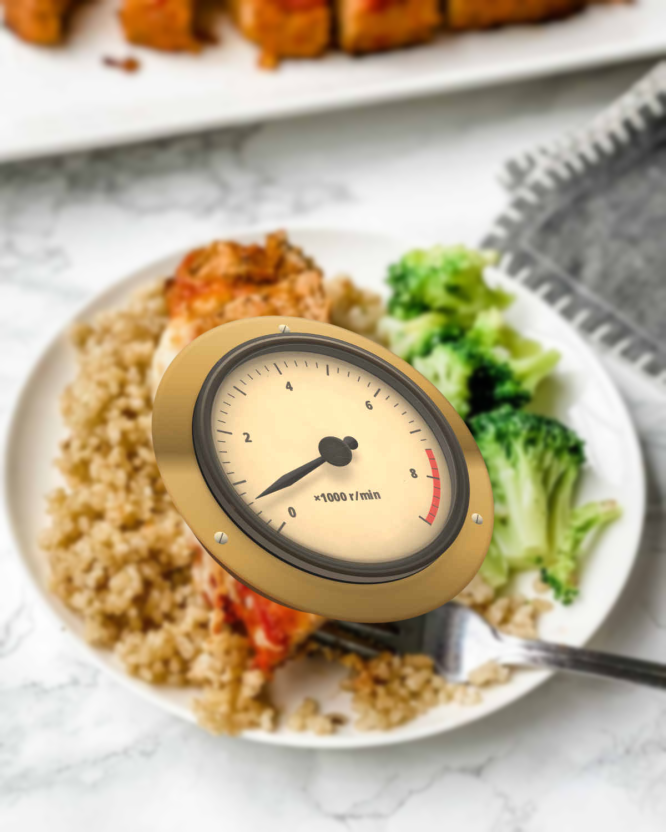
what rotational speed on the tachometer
600 rpm
